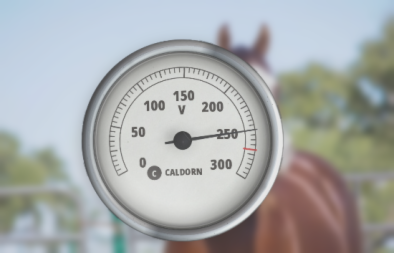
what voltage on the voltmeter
250 V
